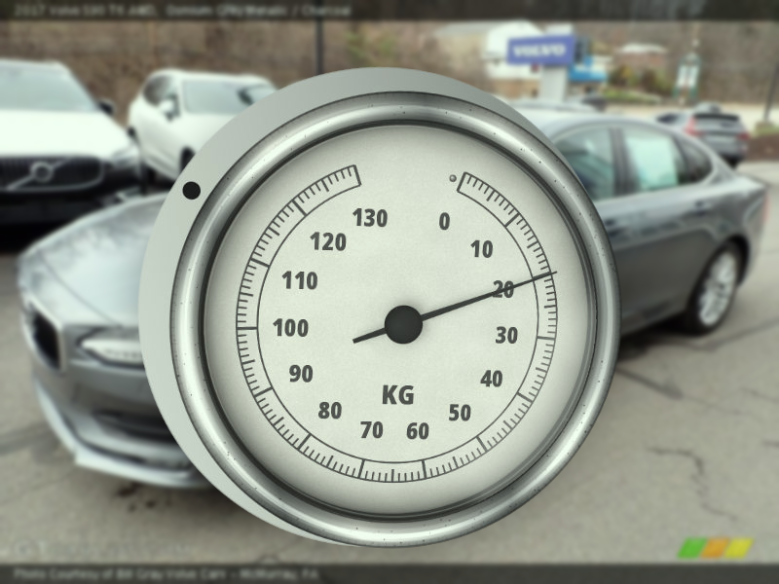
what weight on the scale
20 kg
